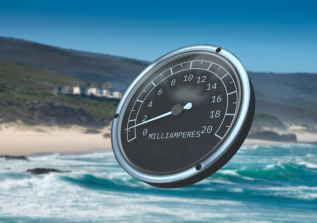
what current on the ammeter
1 mA
